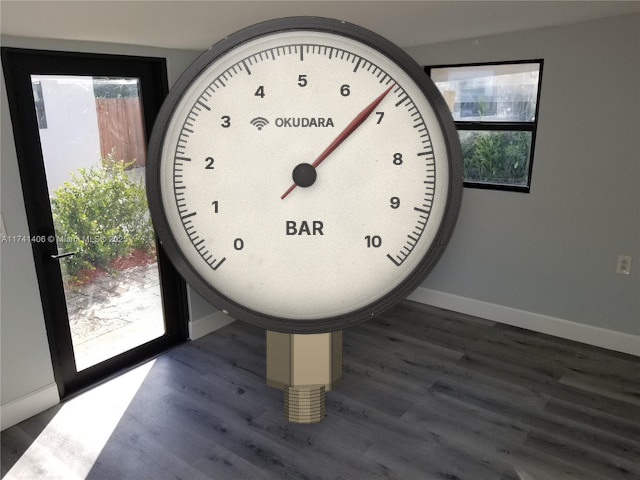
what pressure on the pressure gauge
6.7 bar
